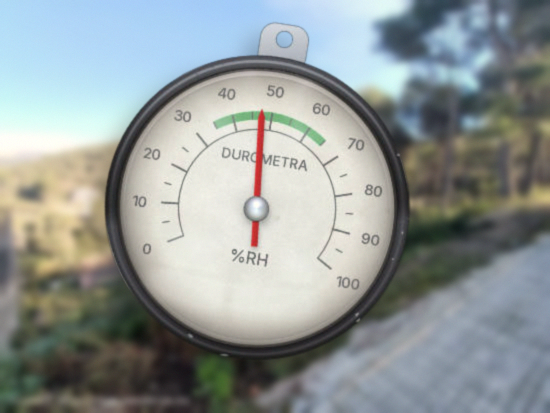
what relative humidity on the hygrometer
47.5 %
